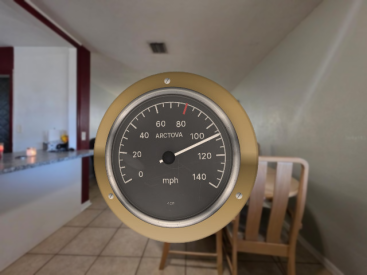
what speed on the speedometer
107.5 mph
